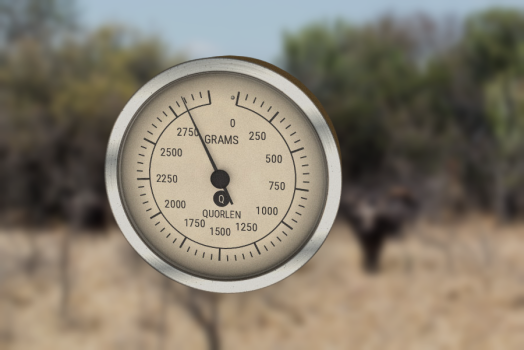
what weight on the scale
2850 g
